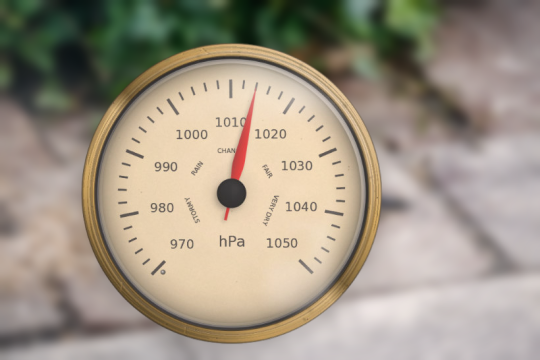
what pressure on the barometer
1014 hPa
